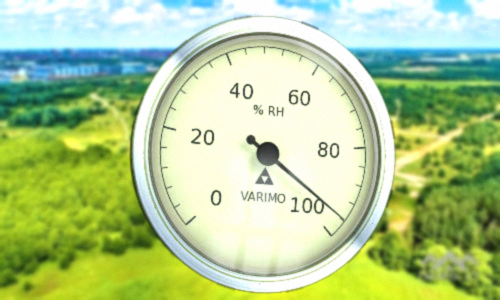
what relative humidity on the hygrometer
96 %
